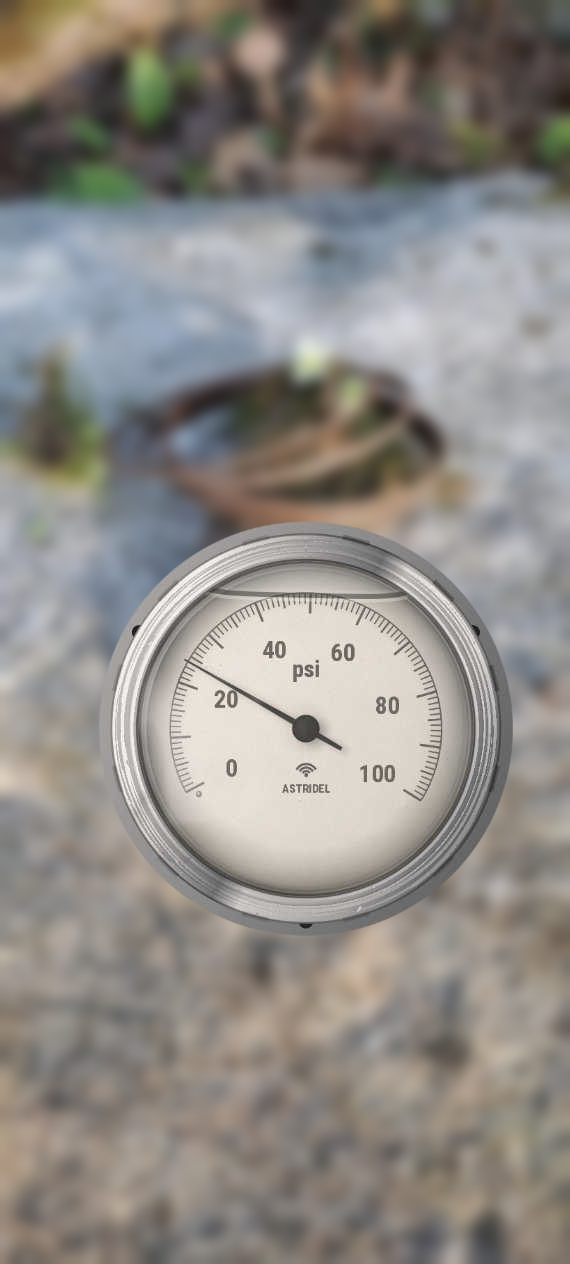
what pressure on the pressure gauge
24 psi
